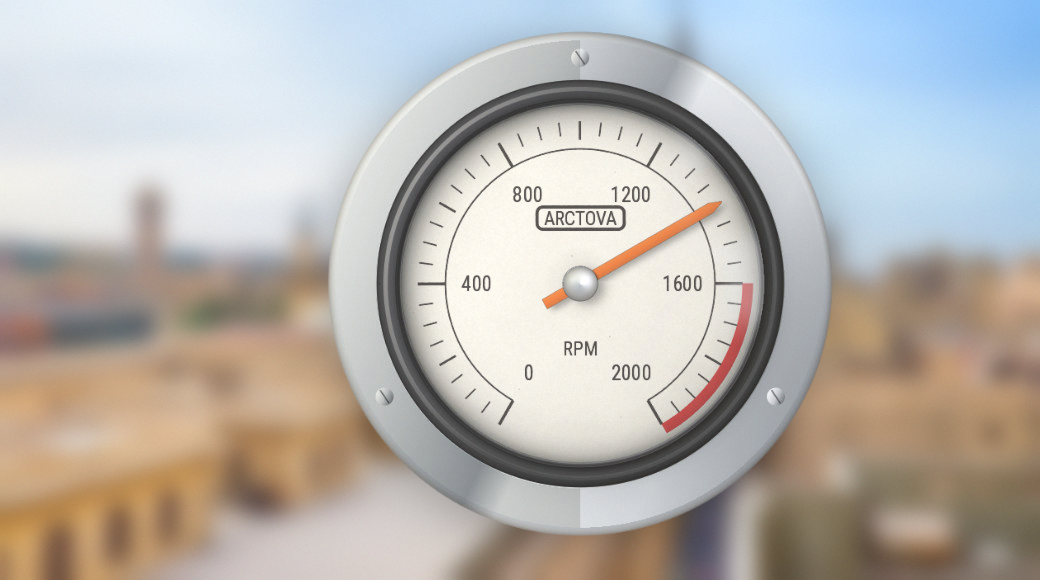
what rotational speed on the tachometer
1400 rpm
